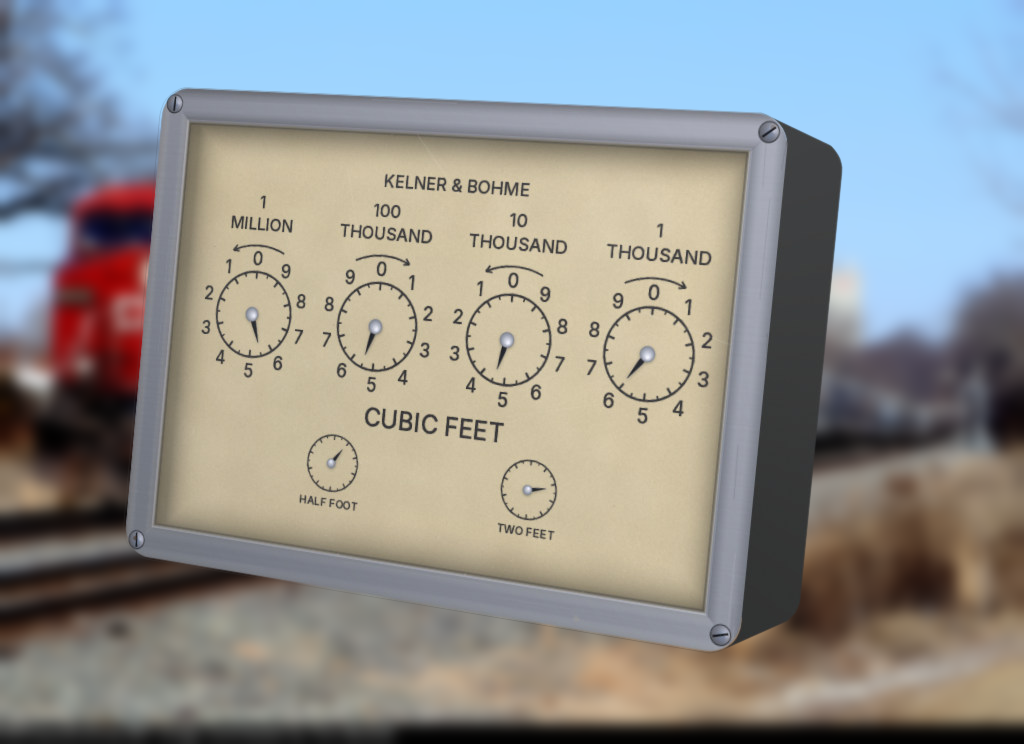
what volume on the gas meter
554600 ft³
